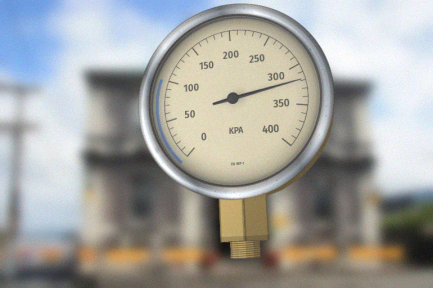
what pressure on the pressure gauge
320 kPa
